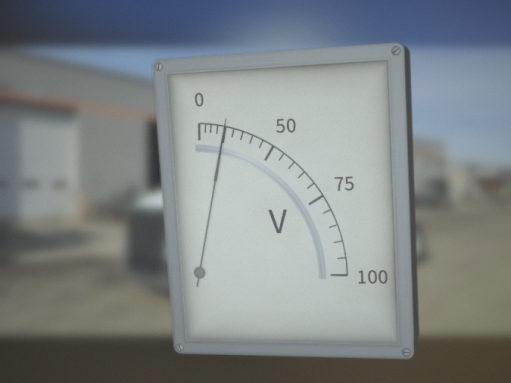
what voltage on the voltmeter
25 V
